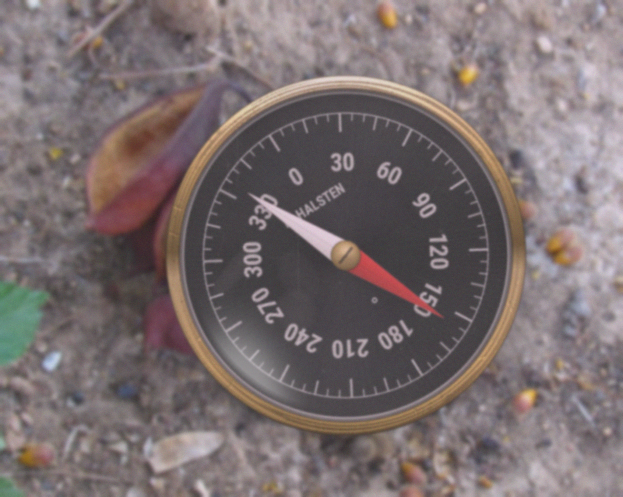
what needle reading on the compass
155 °
